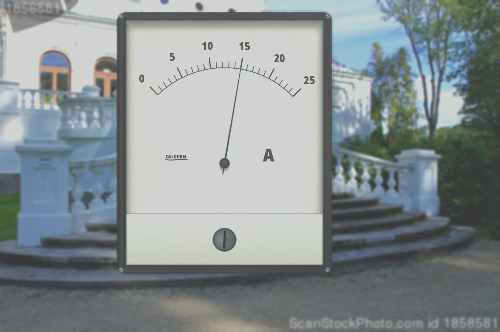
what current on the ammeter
15 A
